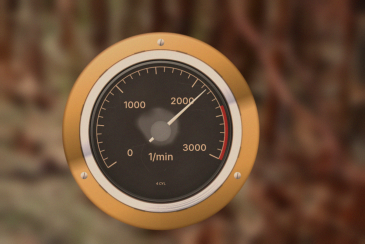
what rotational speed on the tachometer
2150 rpm
